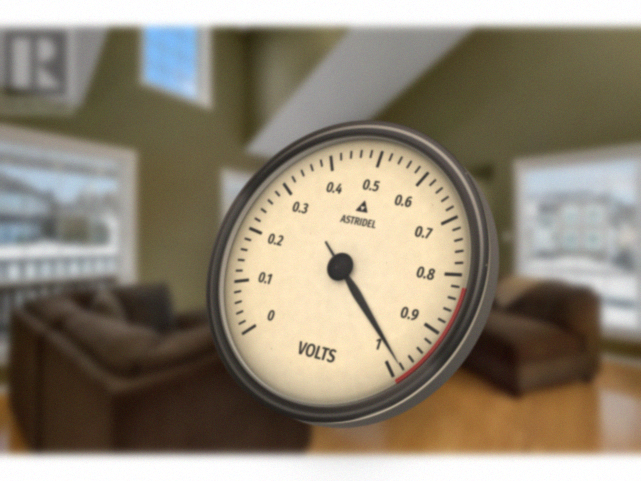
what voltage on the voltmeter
0.98 V
